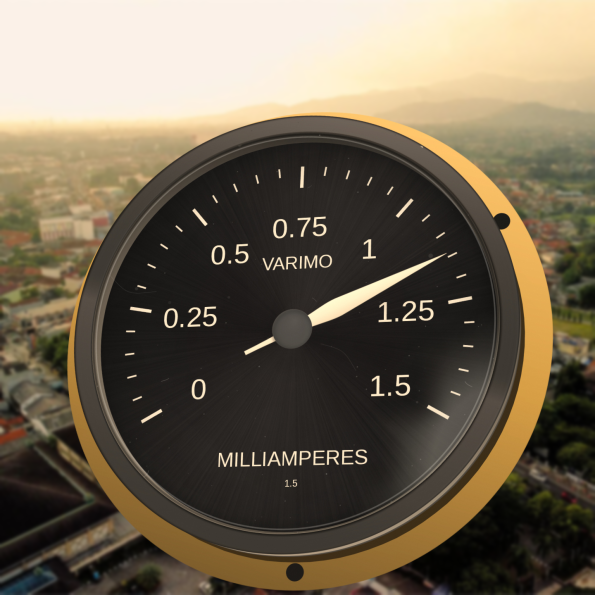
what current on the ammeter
1.15 mA
